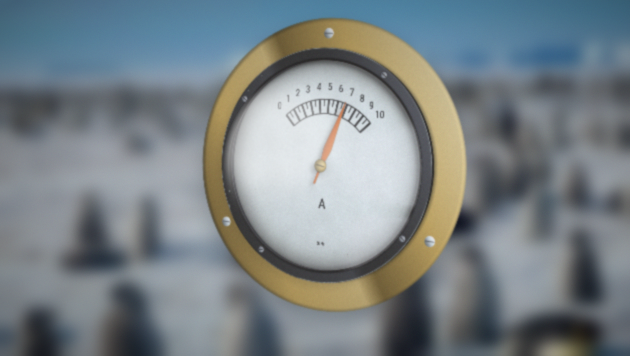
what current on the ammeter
7 A
